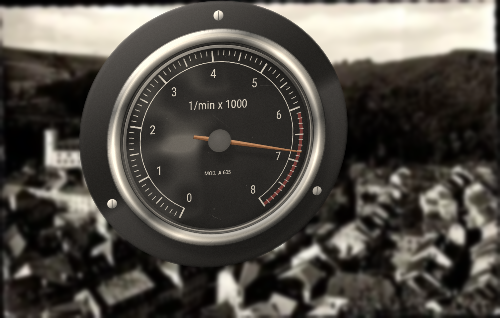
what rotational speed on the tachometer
6800 rpm
